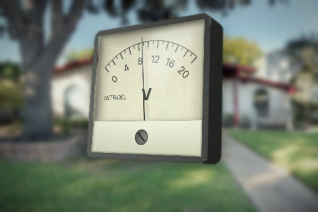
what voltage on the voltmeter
9 V
